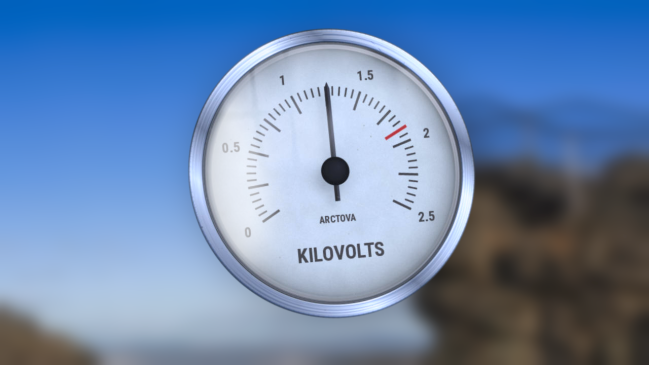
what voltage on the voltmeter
1.25 kV
